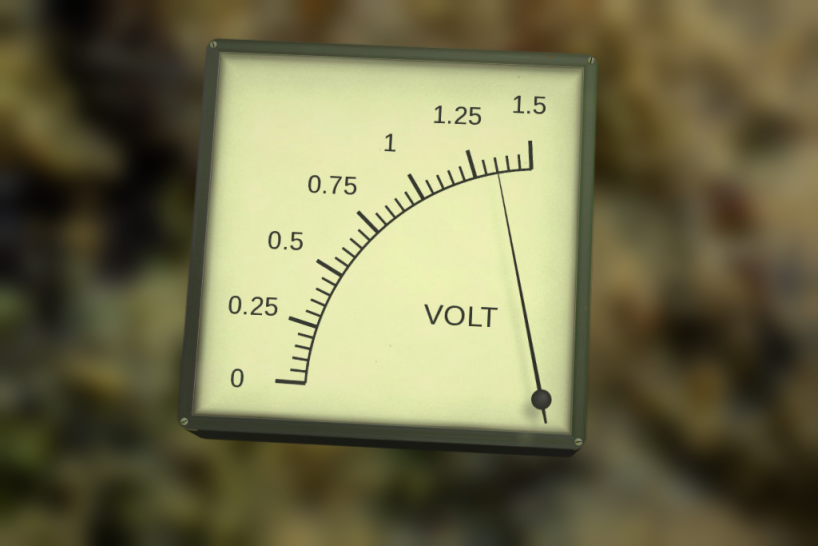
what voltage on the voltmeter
1.35 V
